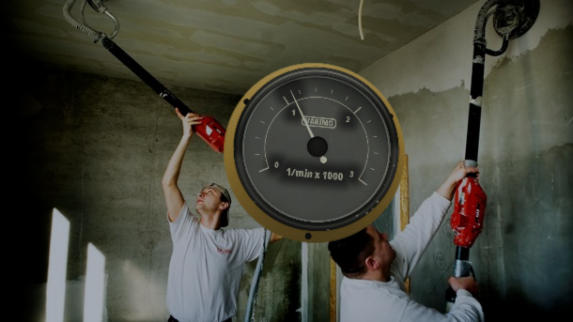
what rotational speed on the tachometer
1100 rpm
